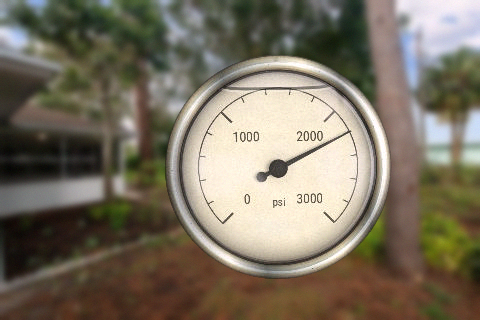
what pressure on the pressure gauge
2200 psi
